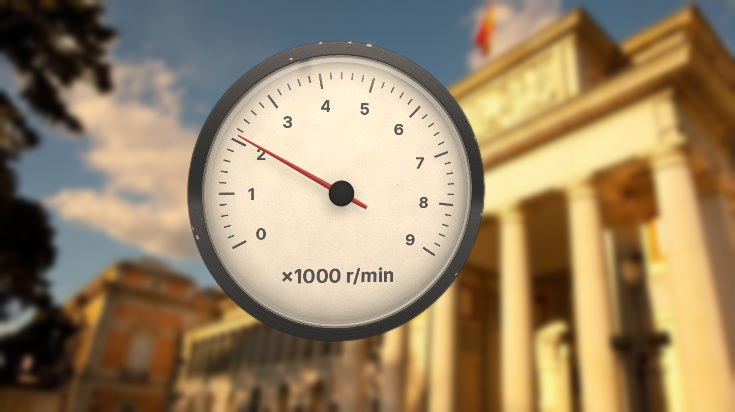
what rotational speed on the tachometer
2100 rpm
